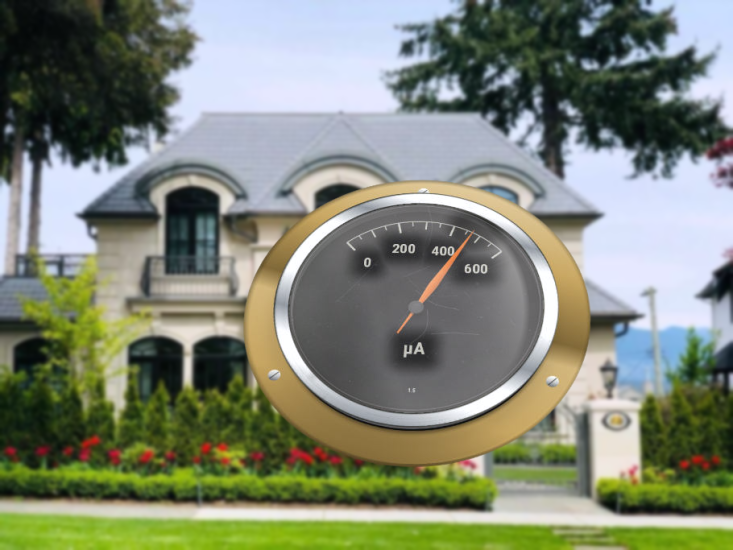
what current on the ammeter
475 µA
